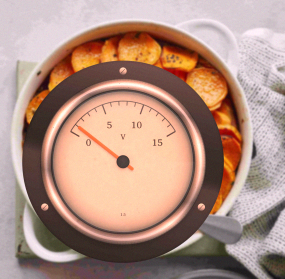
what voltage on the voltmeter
1 V
